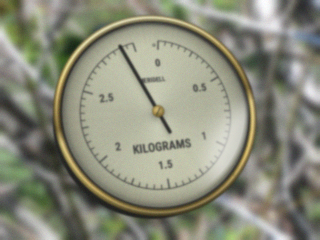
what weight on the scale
2.9 kg
